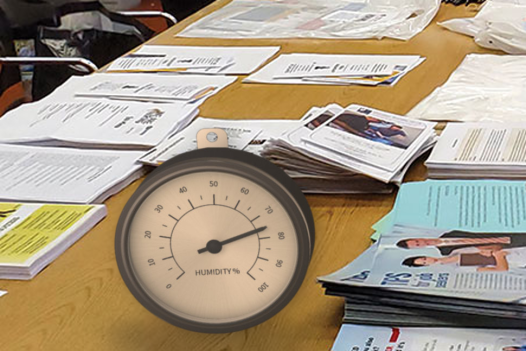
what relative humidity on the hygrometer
75 %
